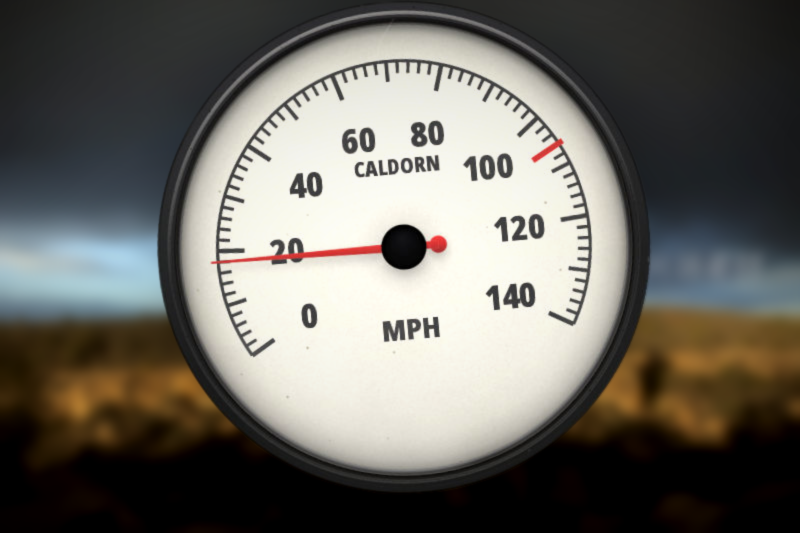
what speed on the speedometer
18 mph
